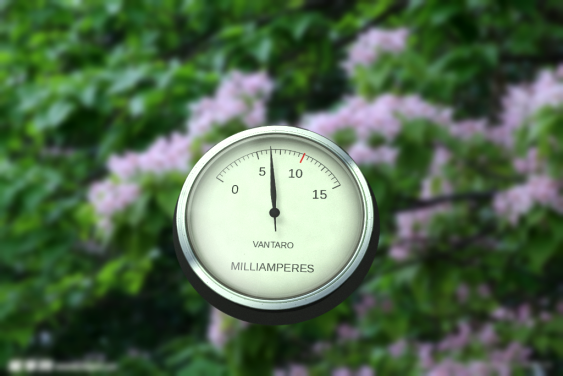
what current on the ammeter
6.5 mA
